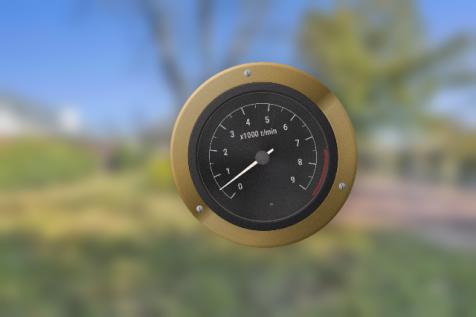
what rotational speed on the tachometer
500 rpm
